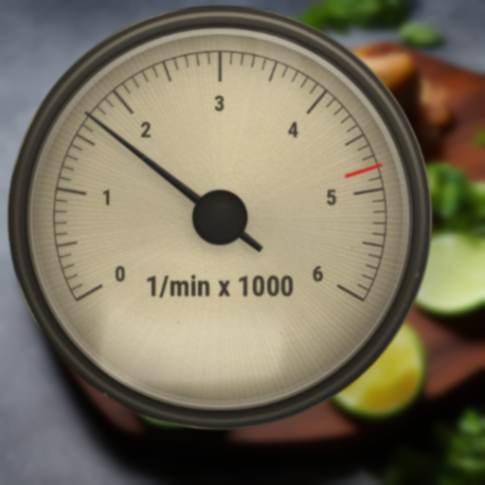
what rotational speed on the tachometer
1700 rpm
